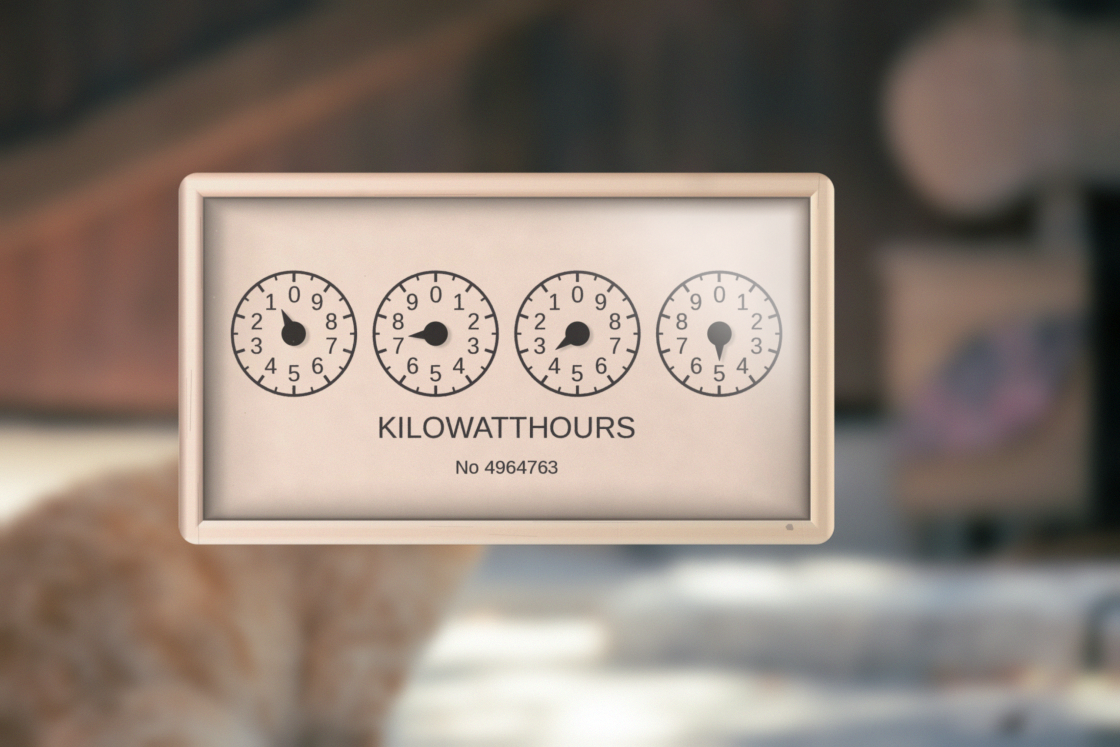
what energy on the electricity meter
735 kWh
